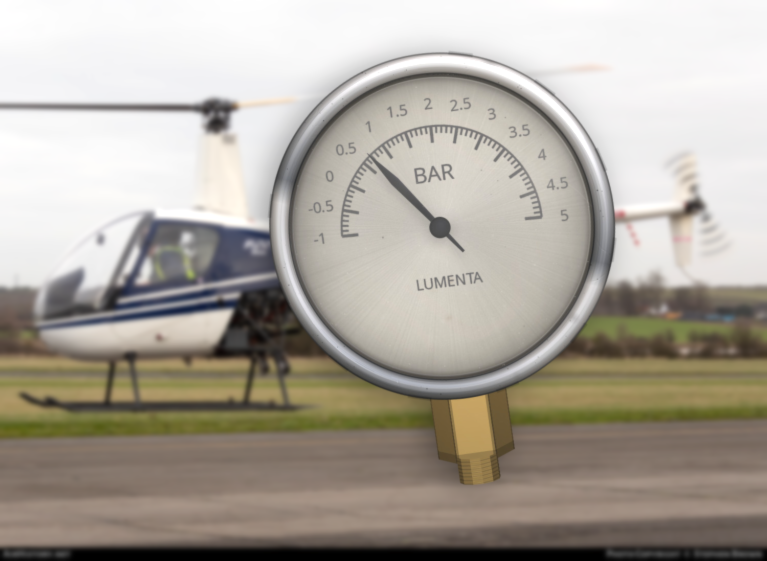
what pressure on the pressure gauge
0.7 bar
